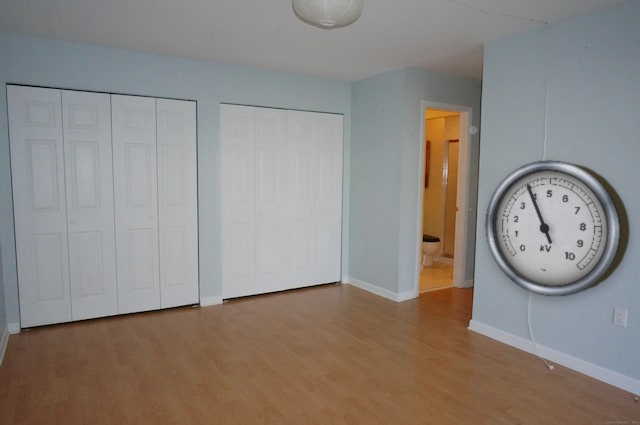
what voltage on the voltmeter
4 kV
